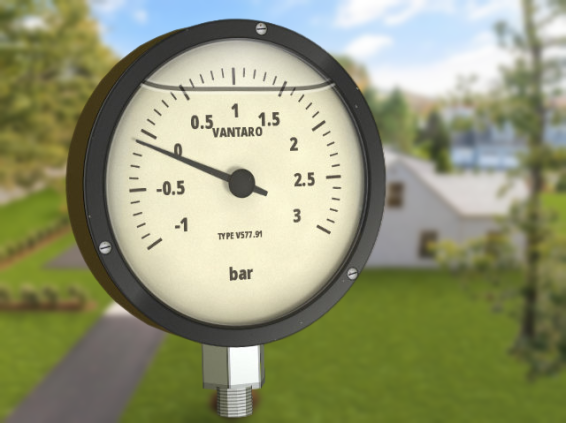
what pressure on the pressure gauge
-0.1 bar
